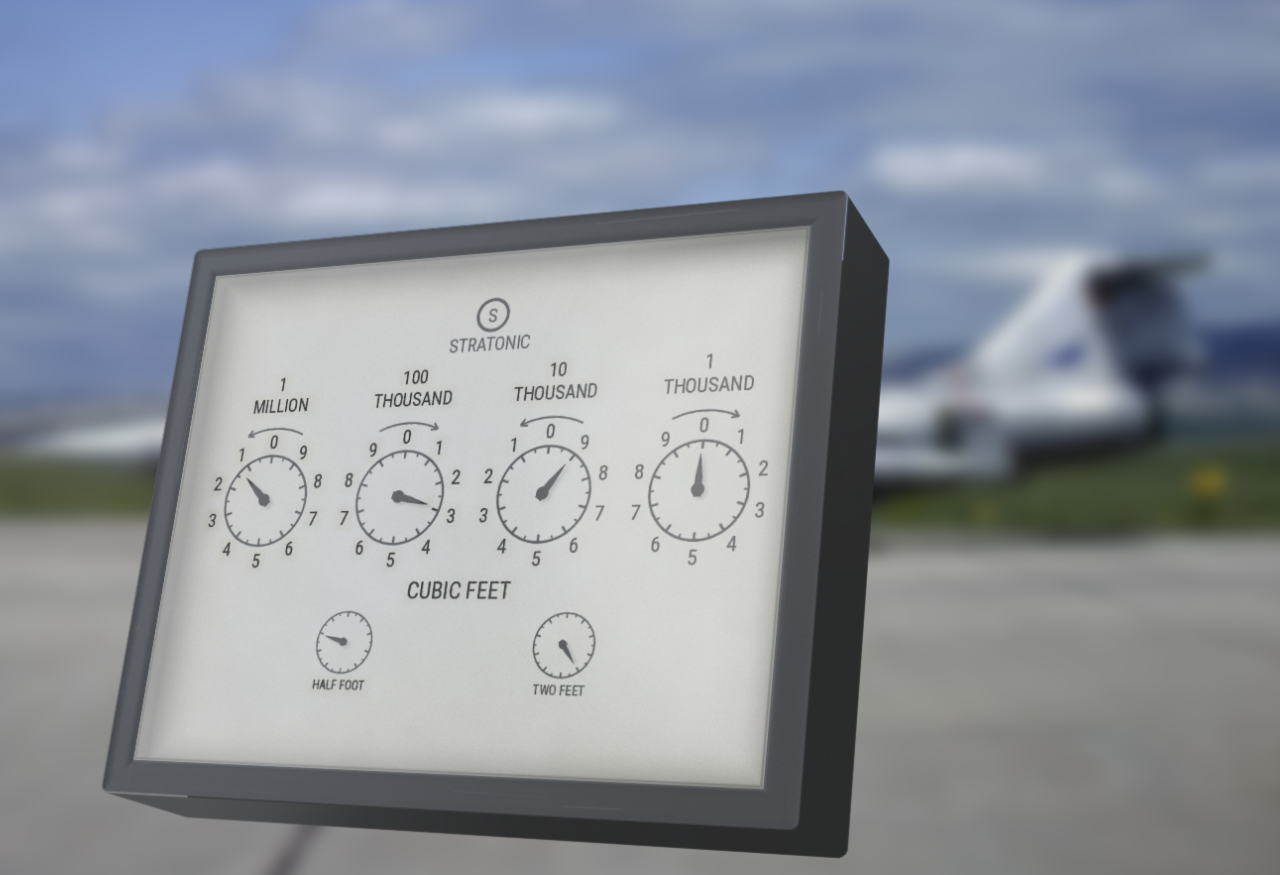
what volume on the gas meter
129000 ft³
